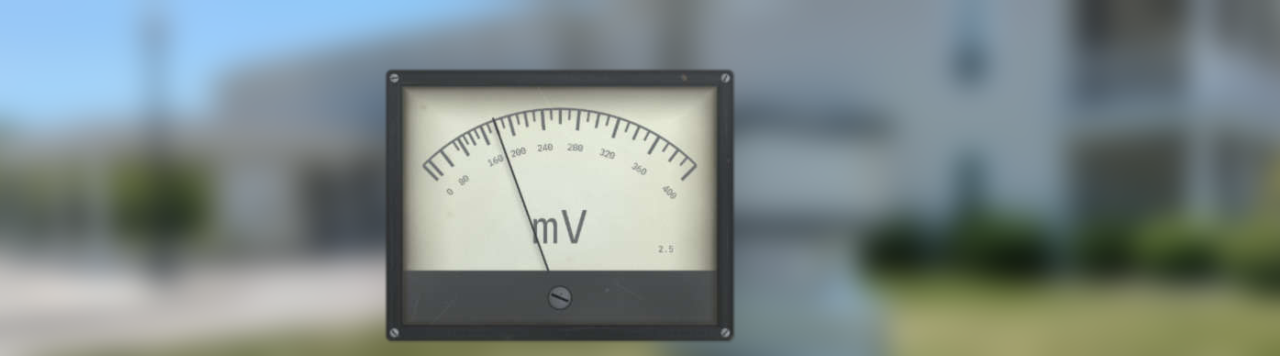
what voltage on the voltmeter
180 mV
